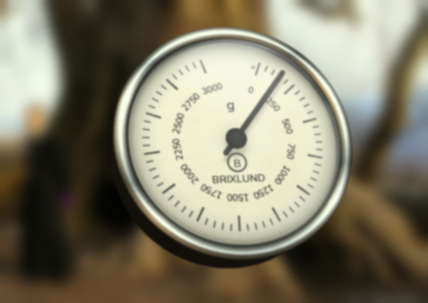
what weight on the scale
150 g
